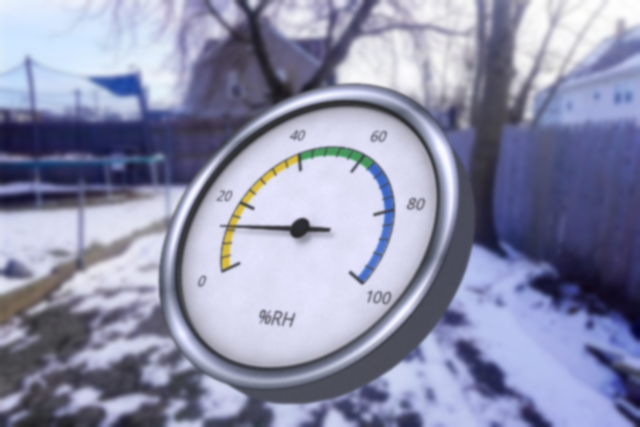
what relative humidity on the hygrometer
12 %
